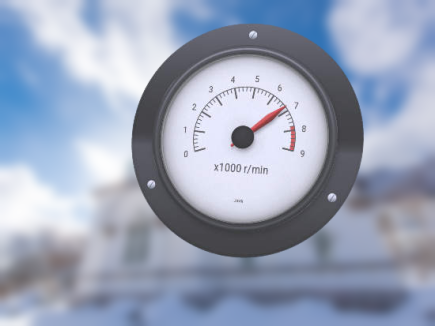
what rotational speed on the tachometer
6800 rpm
